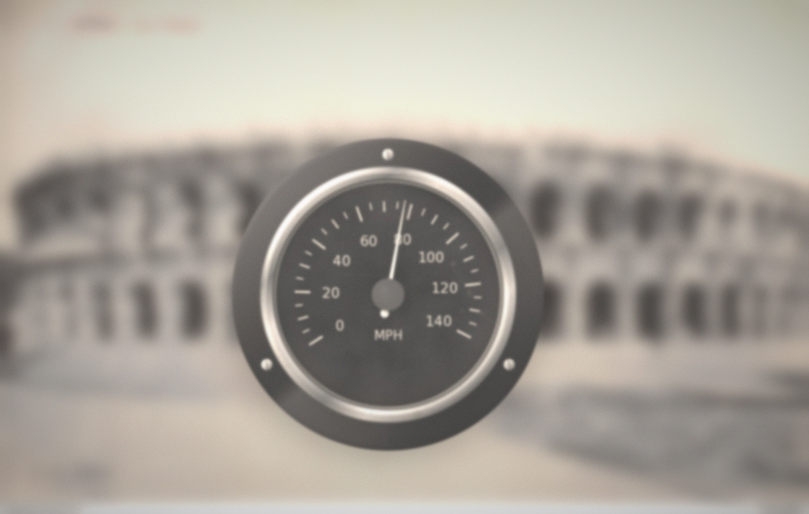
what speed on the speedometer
77.5 mph
